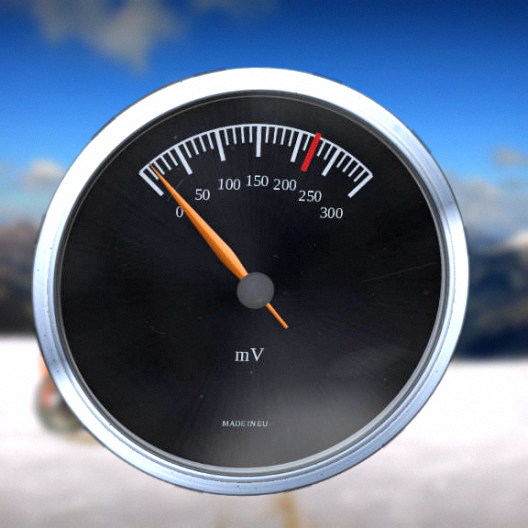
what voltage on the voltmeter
15 mV
